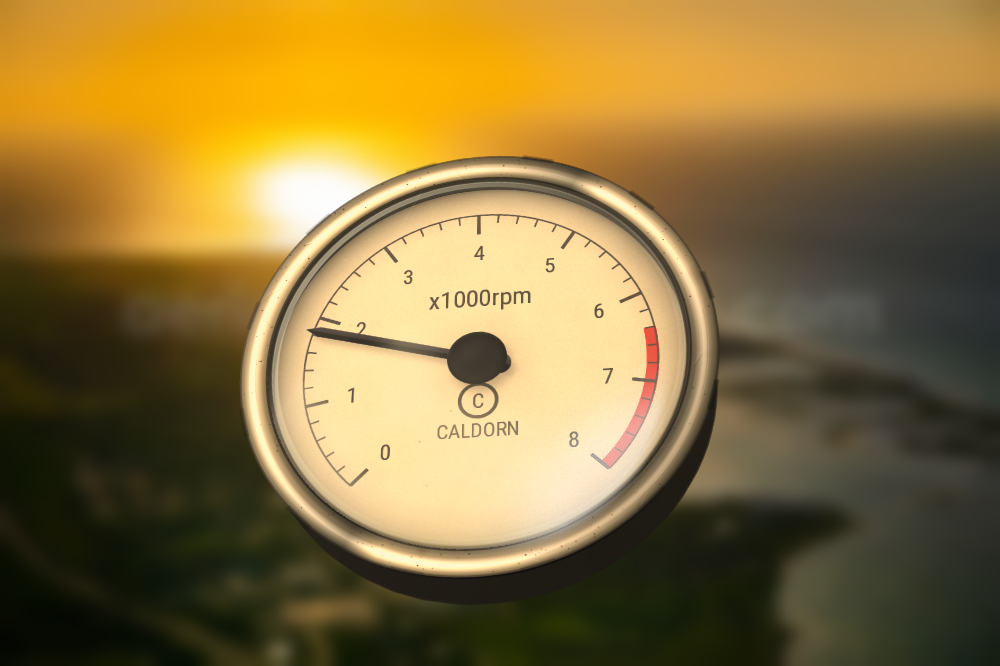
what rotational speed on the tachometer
1800 rpm
